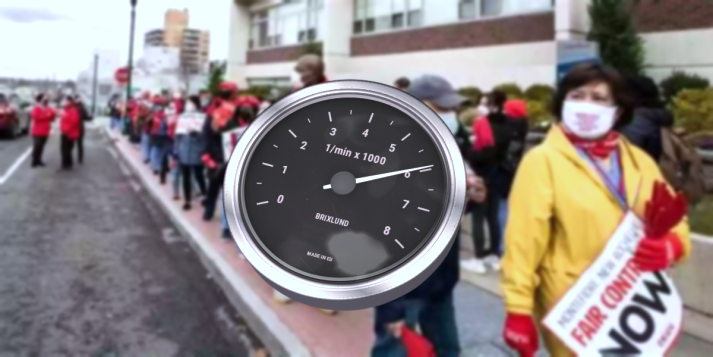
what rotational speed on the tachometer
6000 rpm
